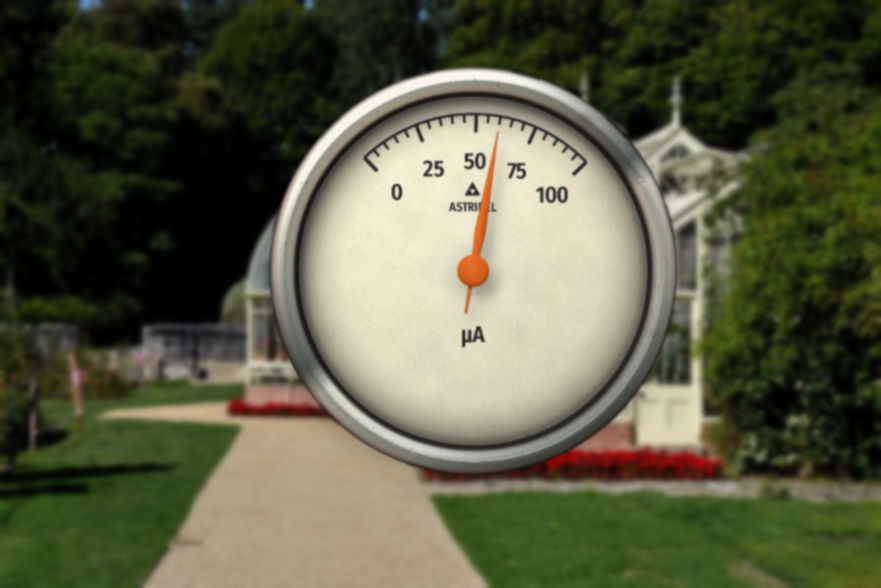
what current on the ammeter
60 µA
